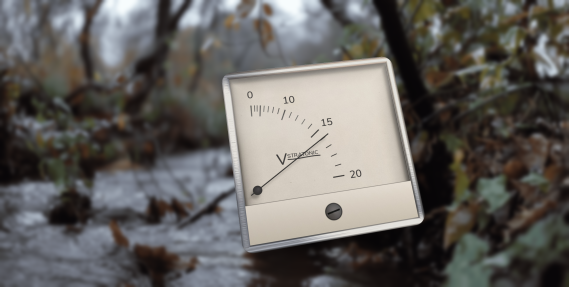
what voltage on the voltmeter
16 V
